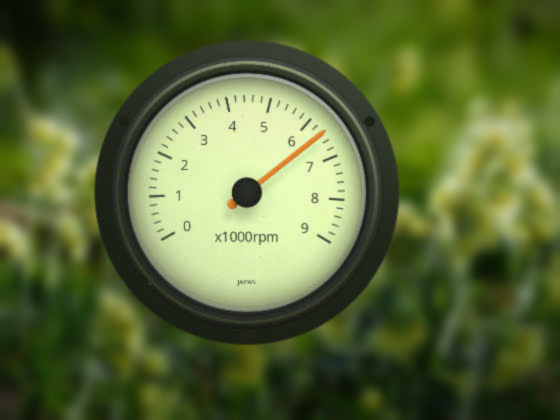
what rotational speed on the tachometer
6400 rpm
